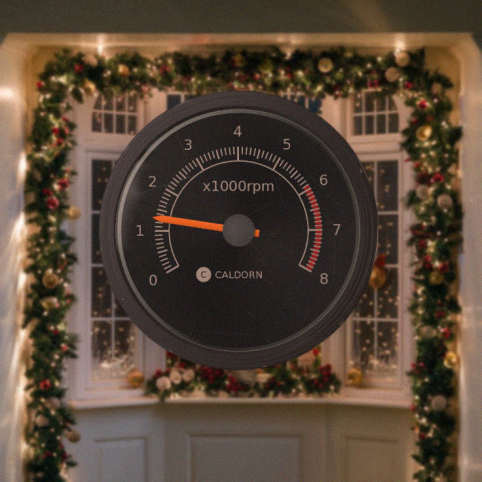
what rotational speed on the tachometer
1300 rpm
